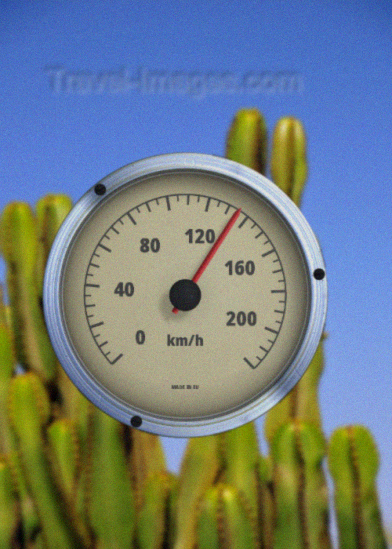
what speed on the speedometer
135 km/h
